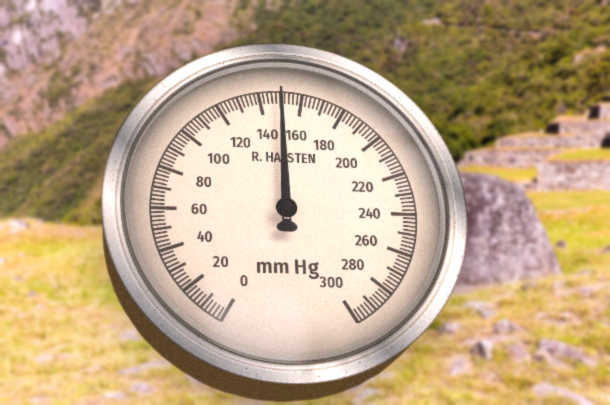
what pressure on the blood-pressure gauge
150 mmHg
